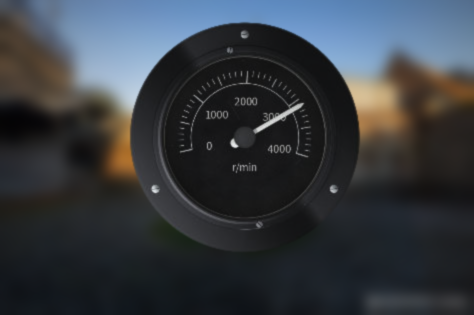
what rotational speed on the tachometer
3100 rpm
